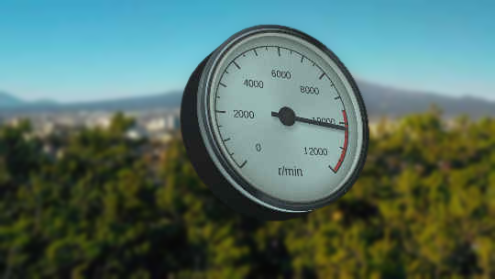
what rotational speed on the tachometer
10250 rpm
